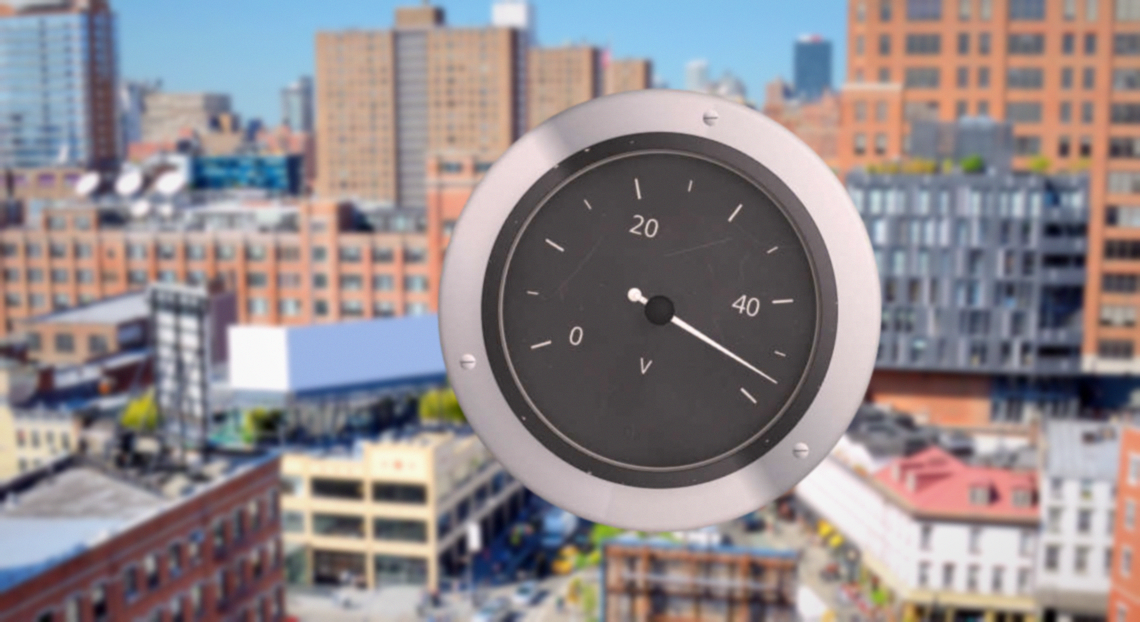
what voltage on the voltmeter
47.5 V
